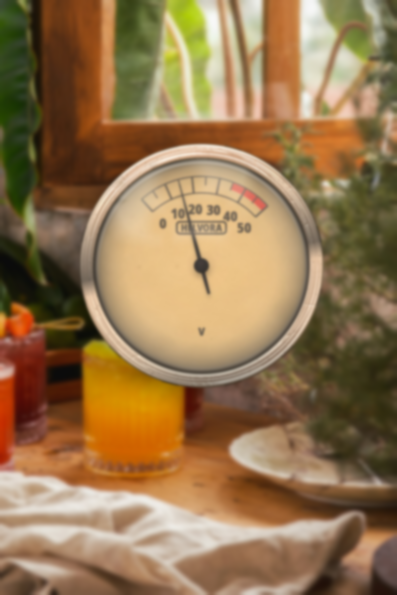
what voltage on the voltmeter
15 V
